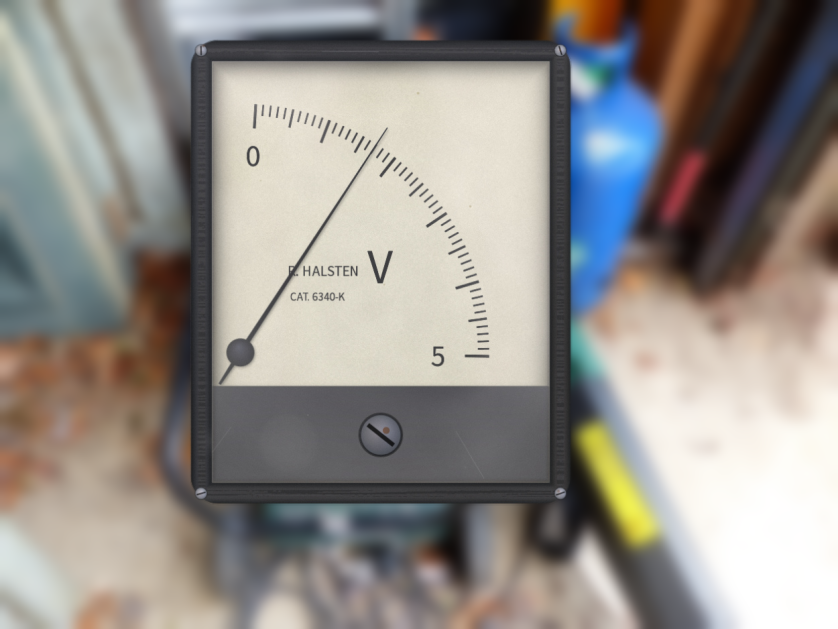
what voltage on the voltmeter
1.7 V
